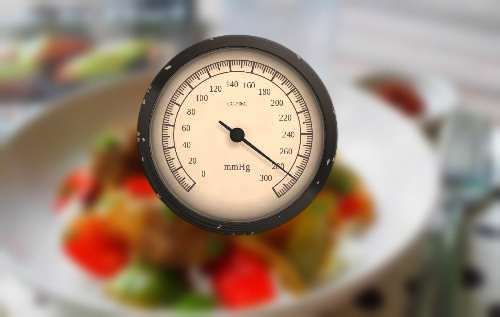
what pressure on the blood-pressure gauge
280 mmHg
